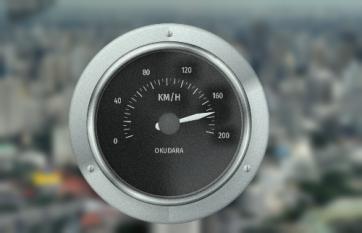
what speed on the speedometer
175 km/h
